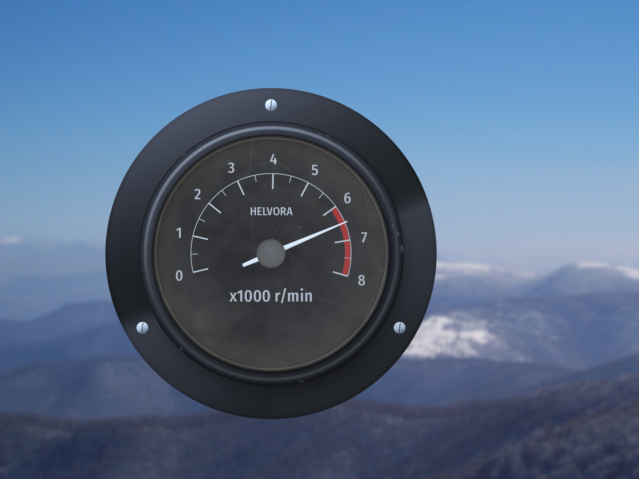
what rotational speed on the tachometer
6500 rpm
